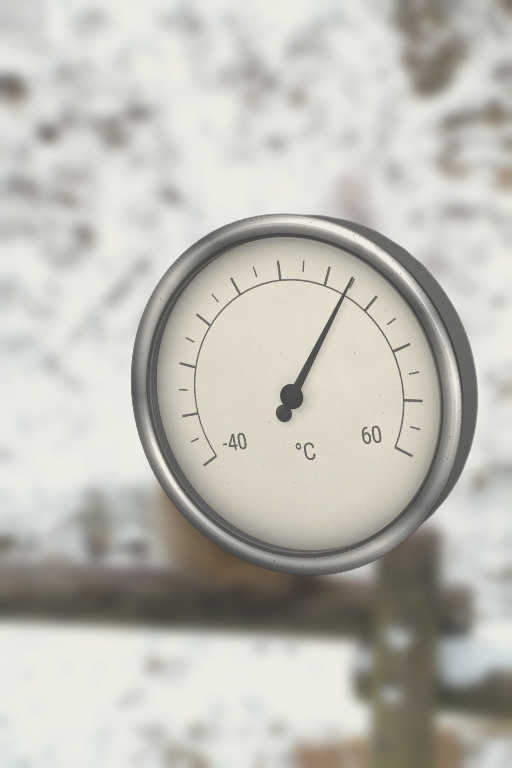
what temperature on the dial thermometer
25 °C
